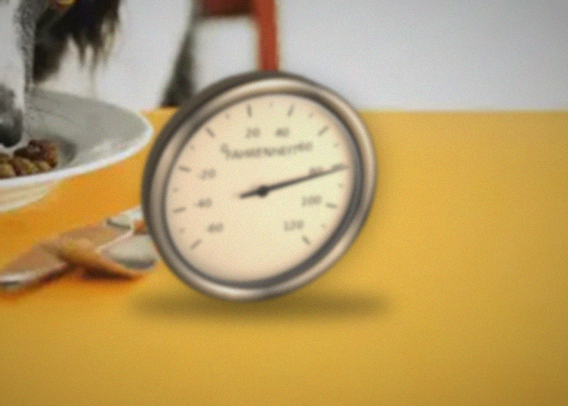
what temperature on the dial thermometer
80 °F
